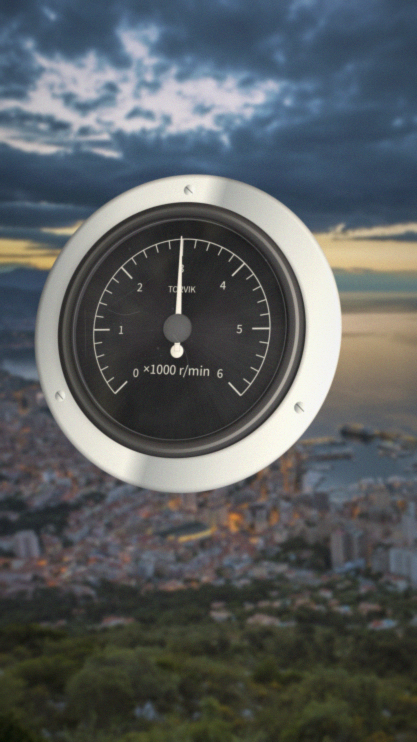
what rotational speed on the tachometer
3000 rpm
